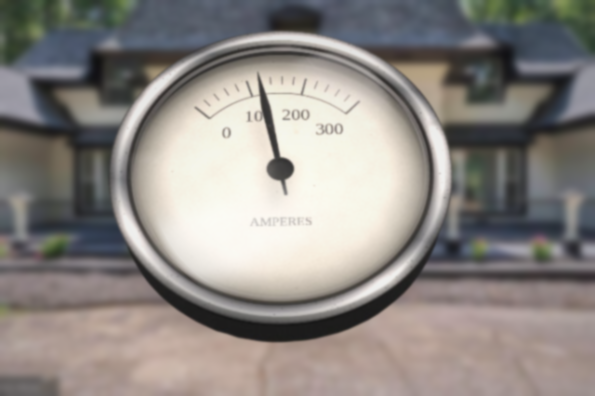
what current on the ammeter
120 A
